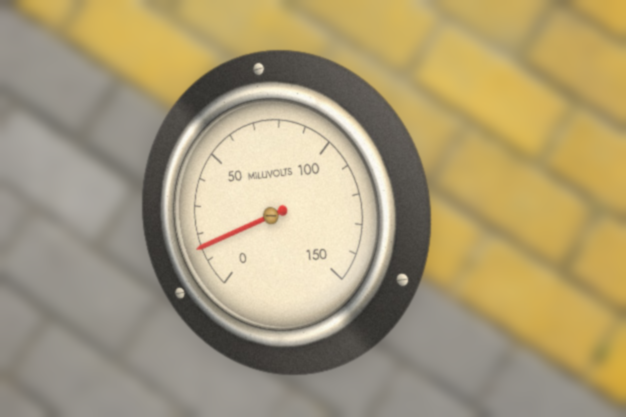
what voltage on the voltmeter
15 mV
